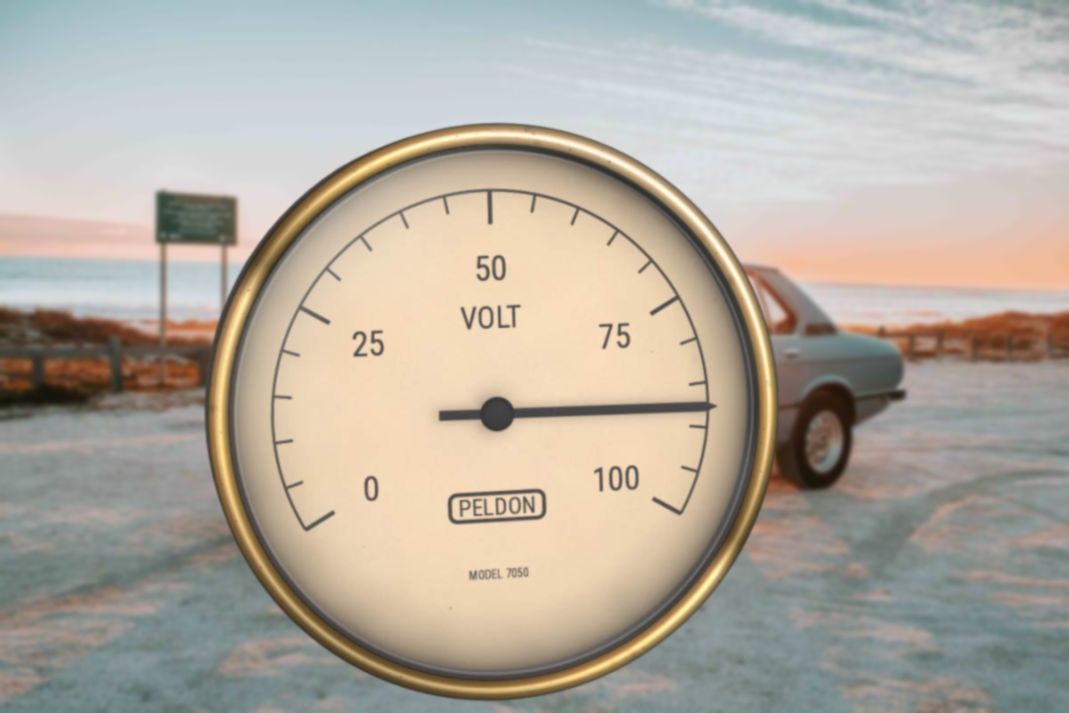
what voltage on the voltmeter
87.5 V
